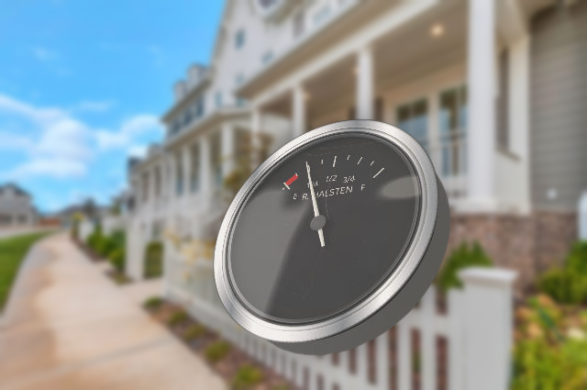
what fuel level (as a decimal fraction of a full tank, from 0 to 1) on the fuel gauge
0.25
